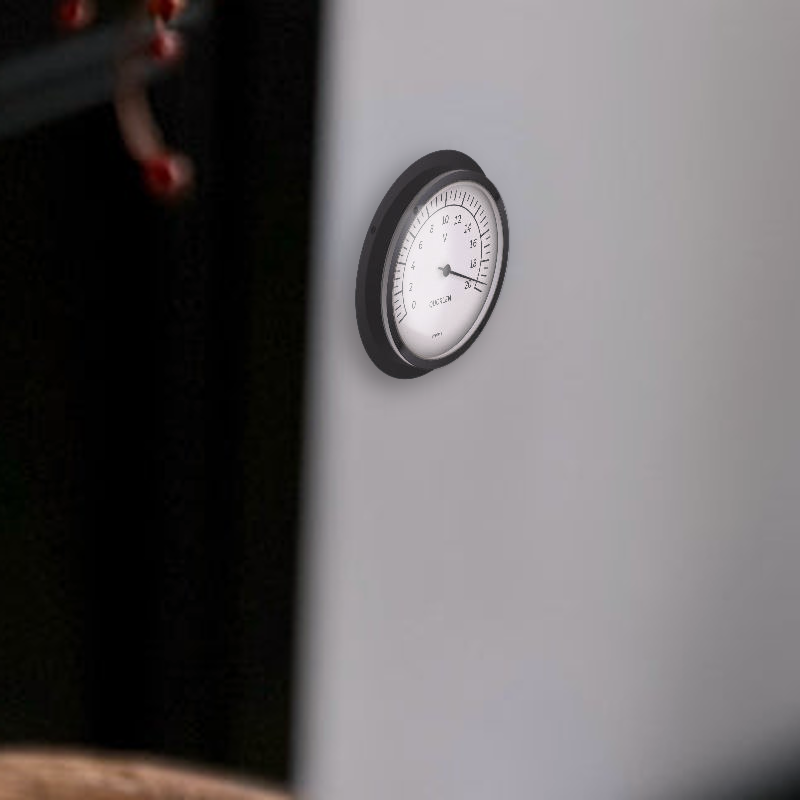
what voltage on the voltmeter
19.5 V
